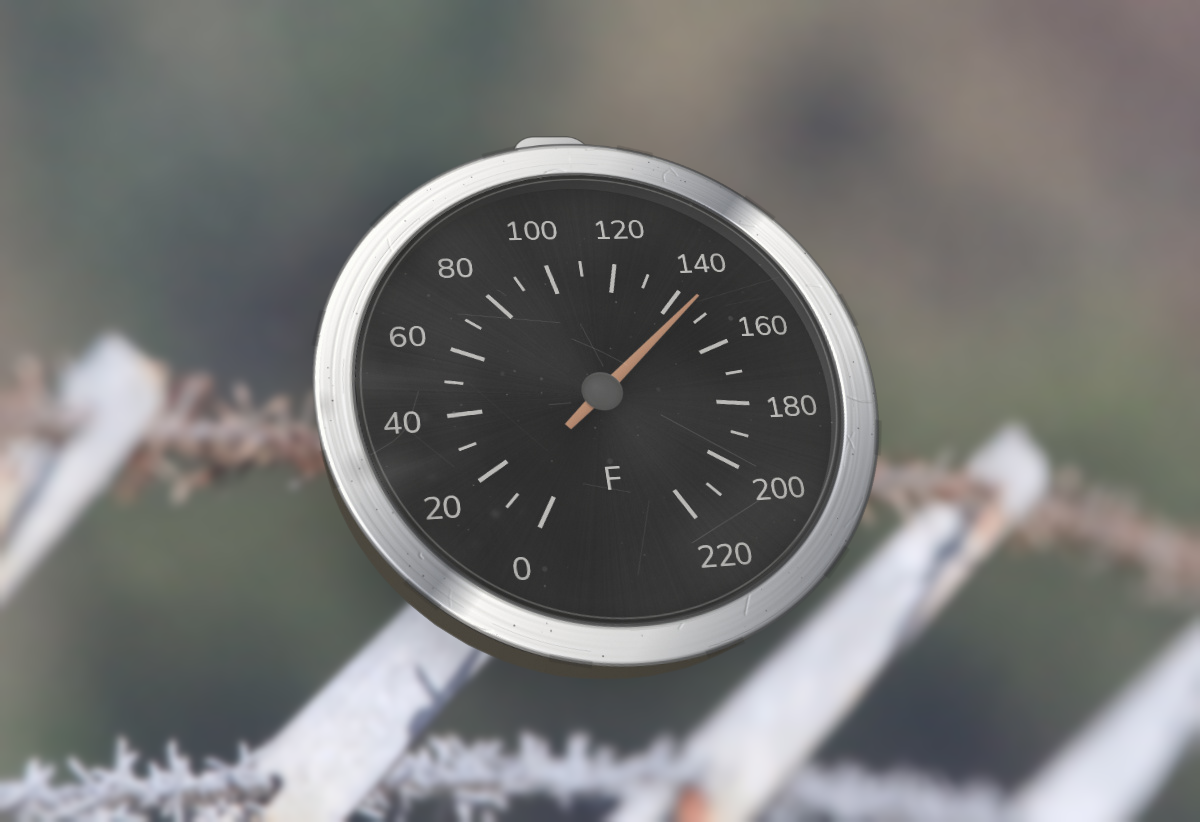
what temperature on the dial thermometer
145 °F
